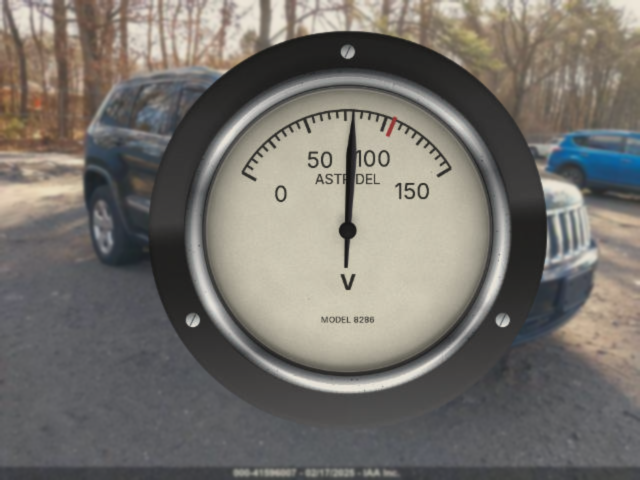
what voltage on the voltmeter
80 V
